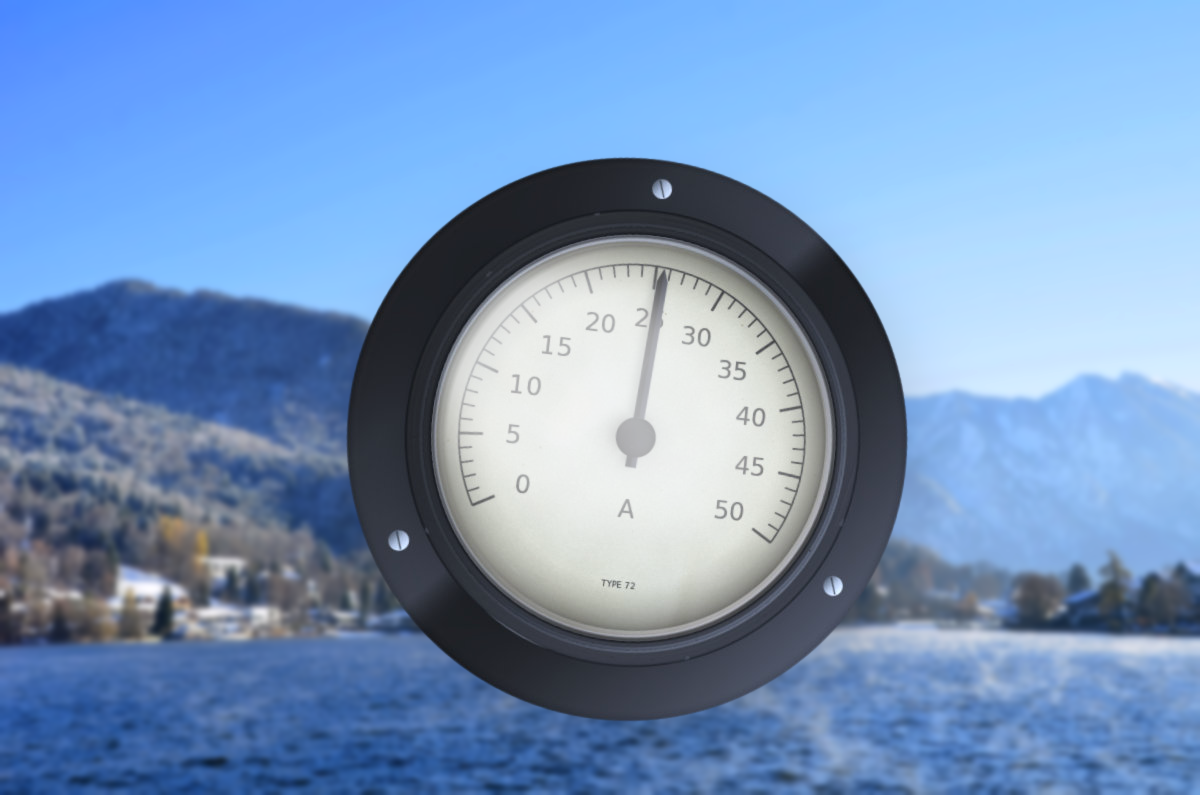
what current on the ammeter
25.5 A
